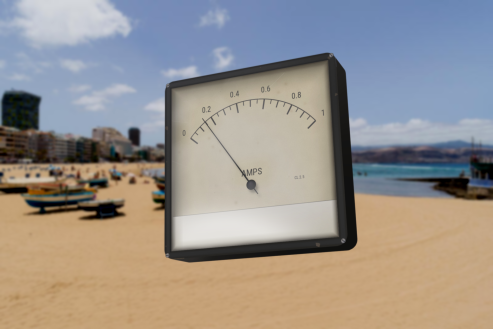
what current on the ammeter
0.15 A
